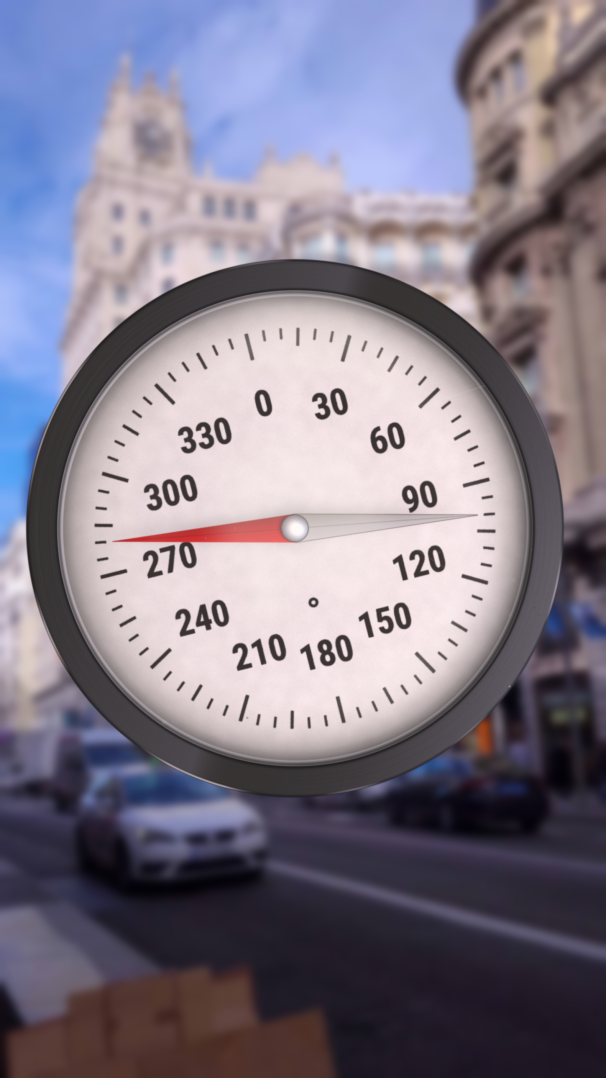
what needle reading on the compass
280 °
